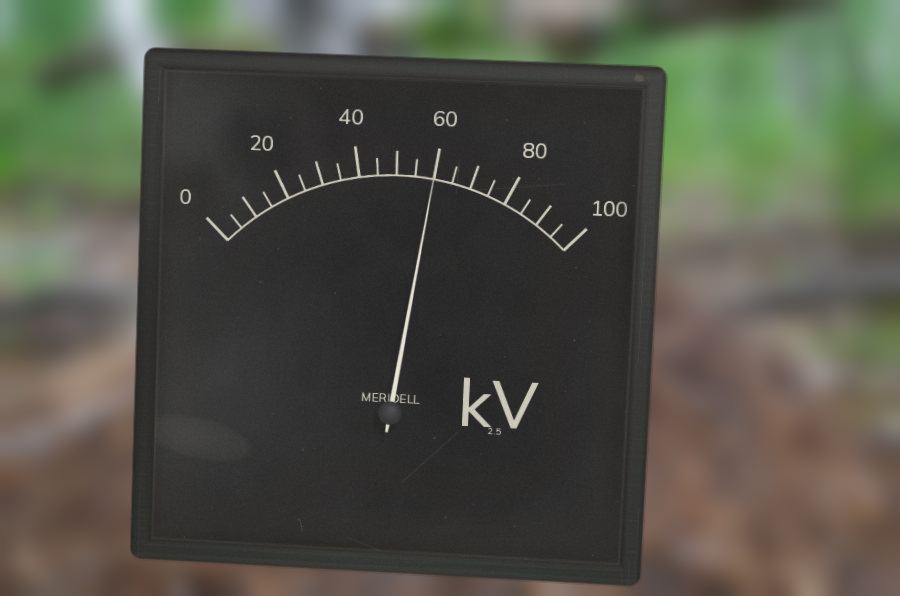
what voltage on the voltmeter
60 kV
